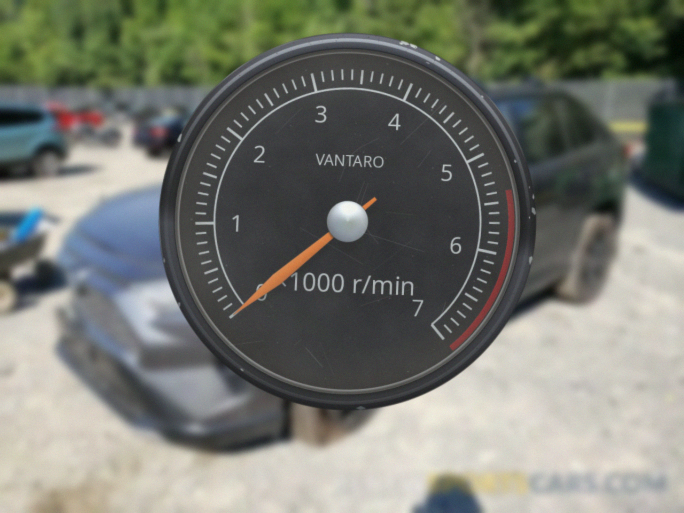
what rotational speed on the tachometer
0 rpm
